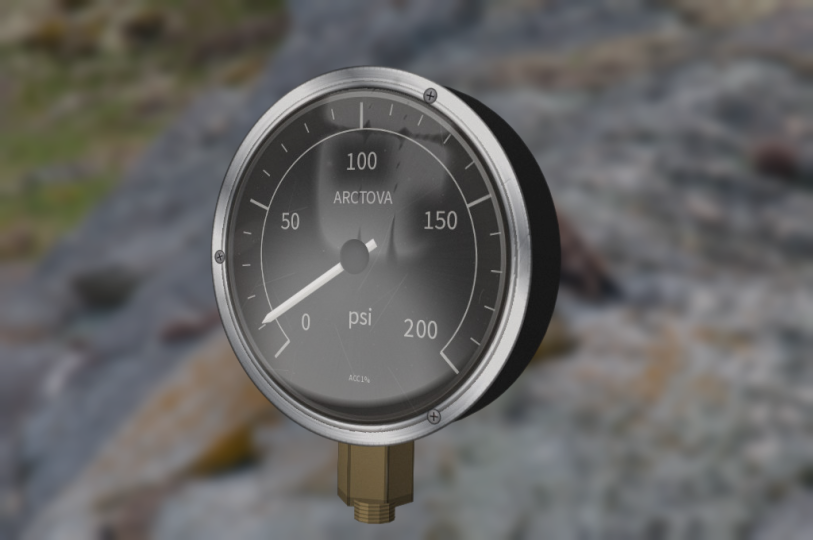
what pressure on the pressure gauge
10 psi
